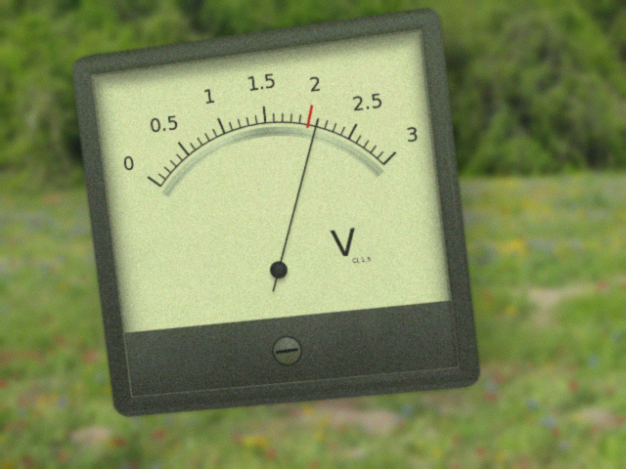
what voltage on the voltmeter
2.1 V
